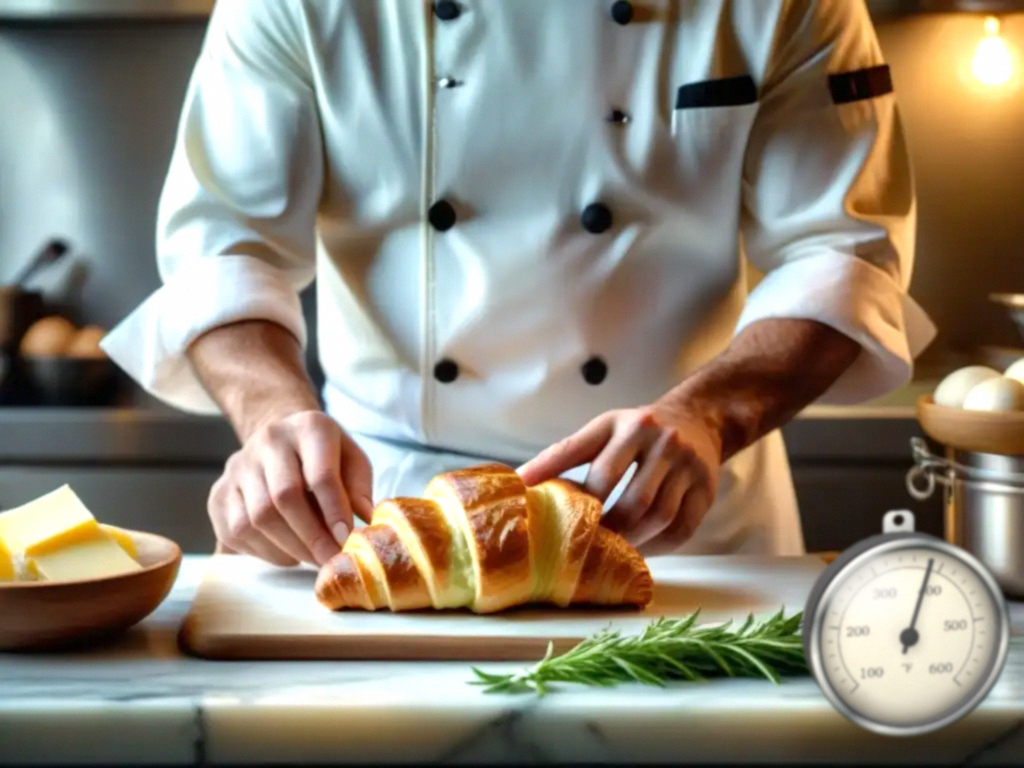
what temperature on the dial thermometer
380 °F
